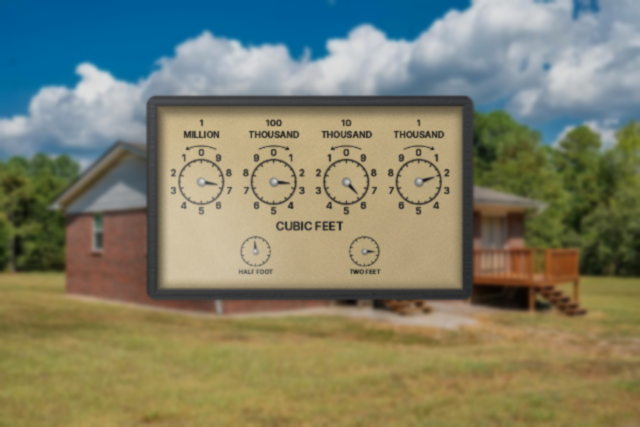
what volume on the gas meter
726200 ft³
